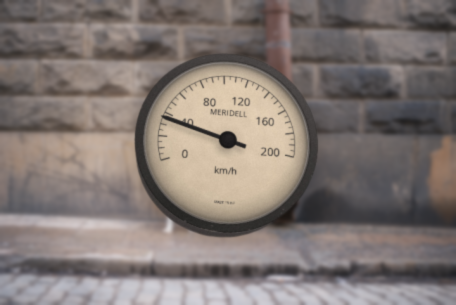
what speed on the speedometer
35 km/h
